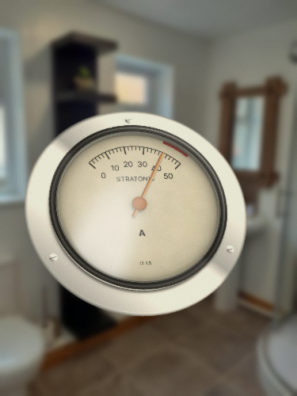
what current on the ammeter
40 A
